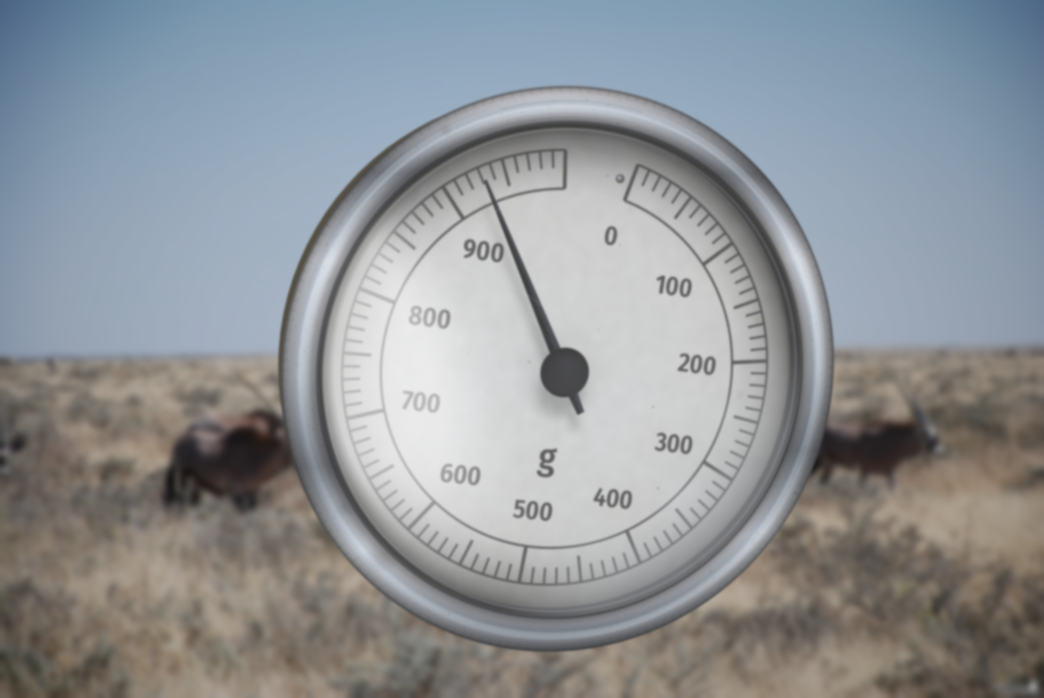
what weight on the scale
930 g
